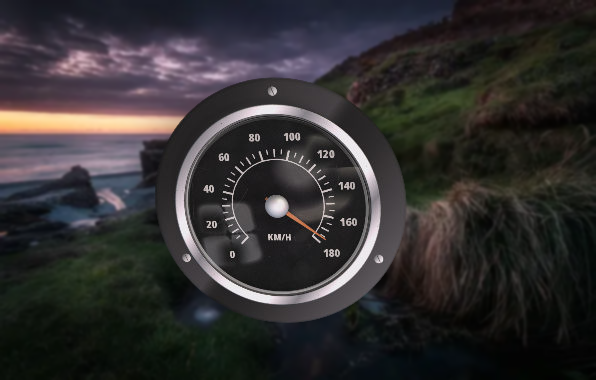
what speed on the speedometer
175 km/h
